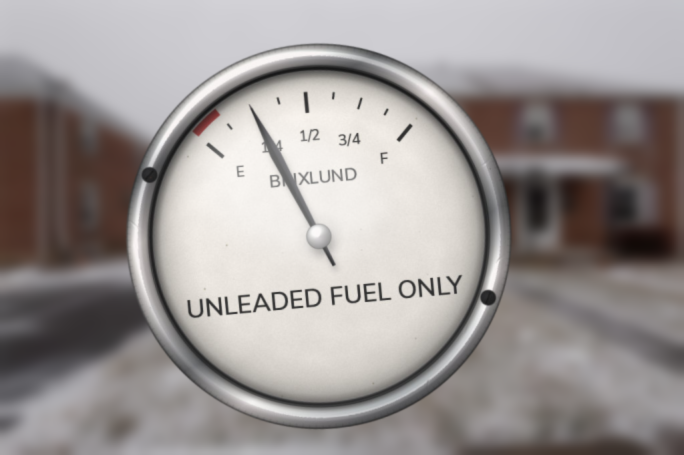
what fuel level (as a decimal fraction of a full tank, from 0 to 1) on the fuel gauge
0.25
